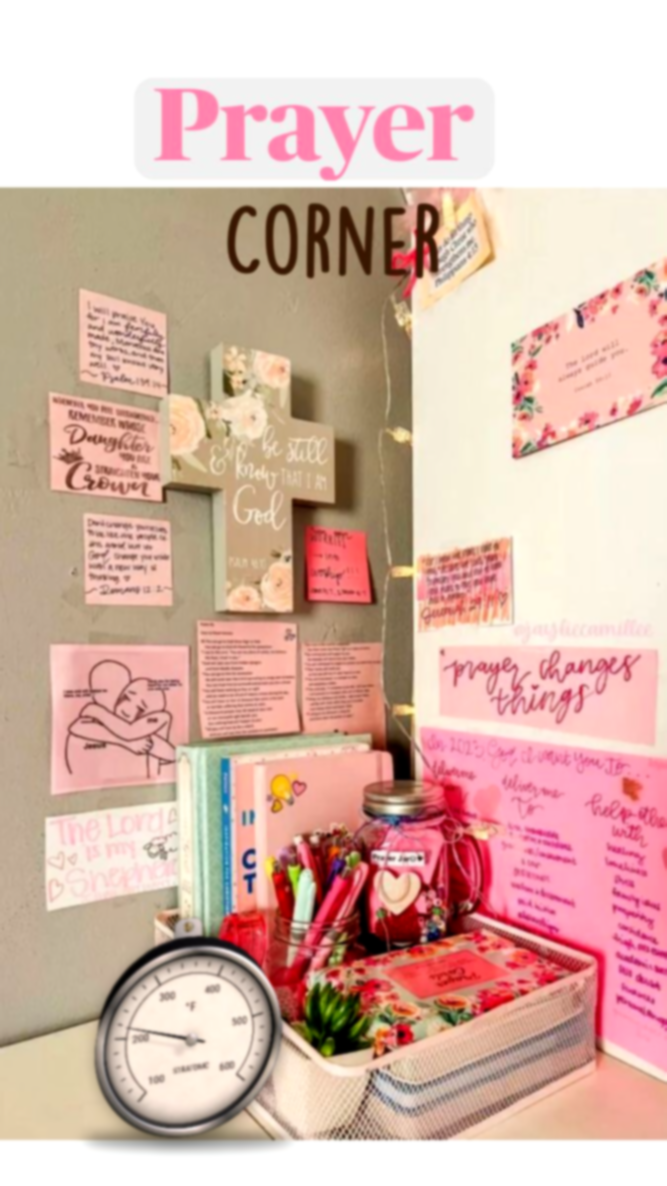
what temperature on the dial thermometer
220 °F
